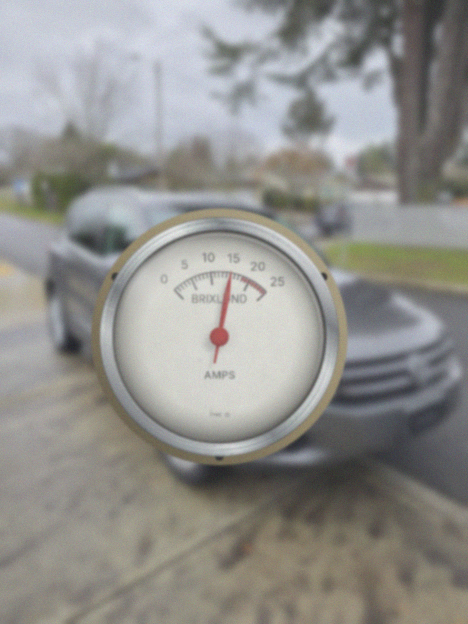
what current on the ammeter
15 A
